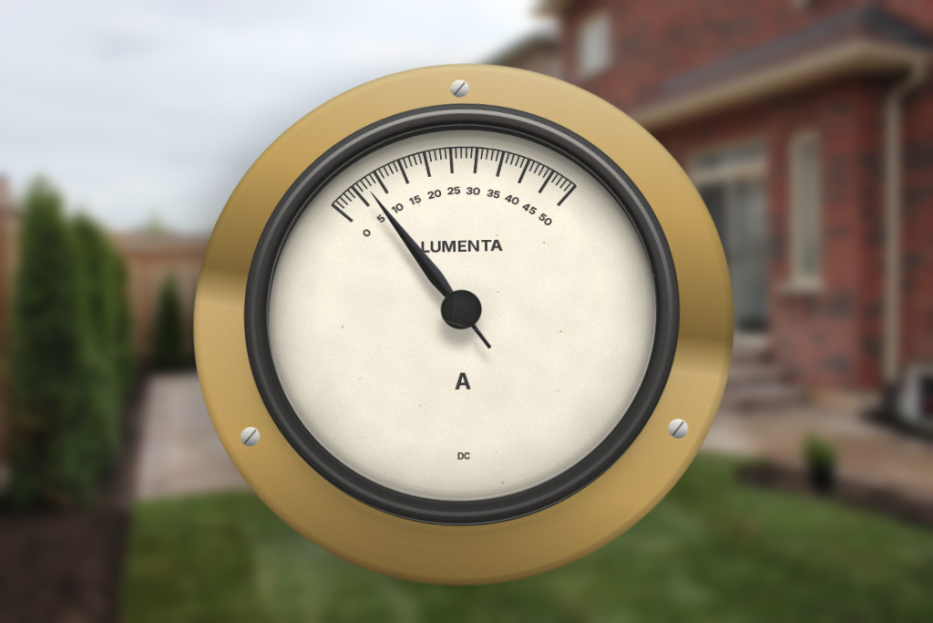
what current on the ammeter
7 A
